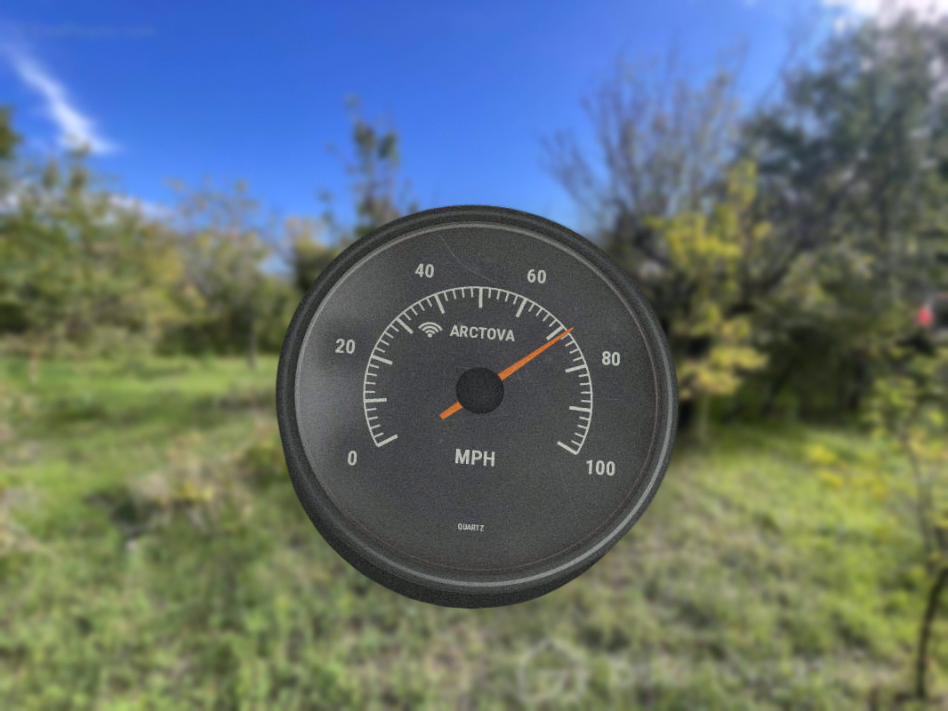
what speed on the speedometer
72 mph
